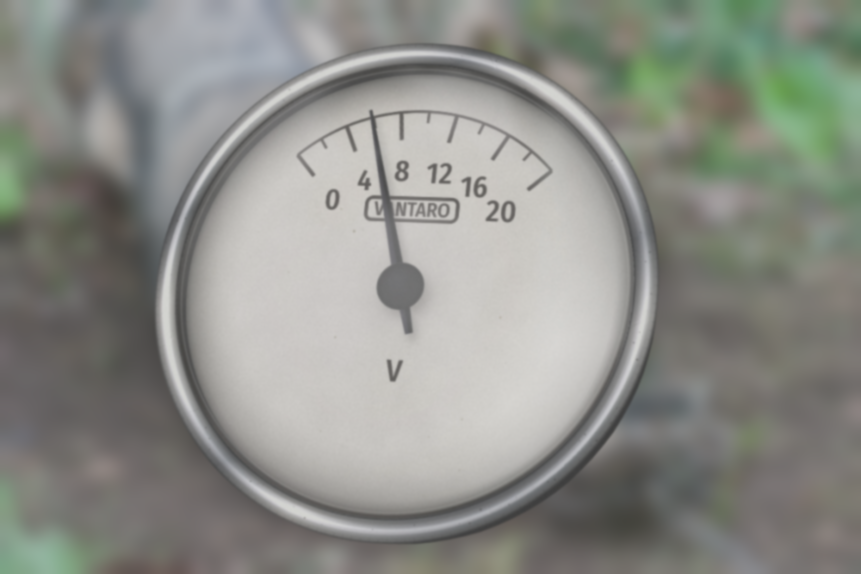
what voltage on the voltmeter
6 V
